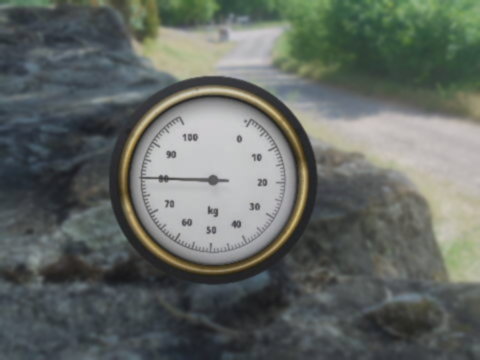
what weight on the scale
80 kg
